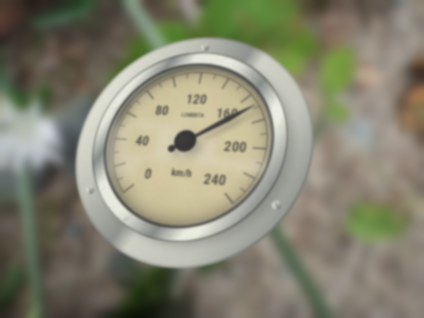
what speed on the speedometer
170 km/h
